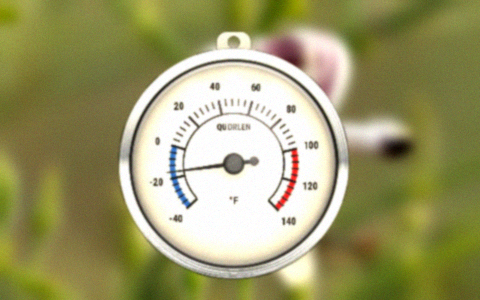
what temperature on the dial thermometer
-16 °F
